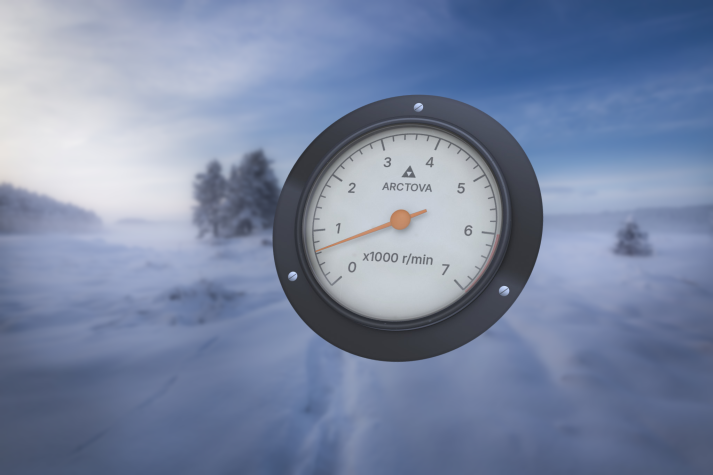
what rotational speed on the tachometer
600 rpm
